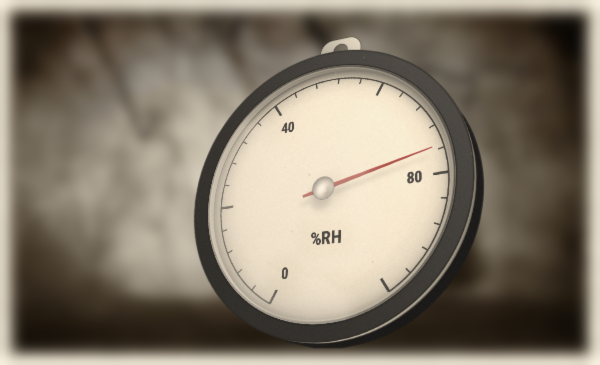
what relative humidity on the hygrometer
76 %
